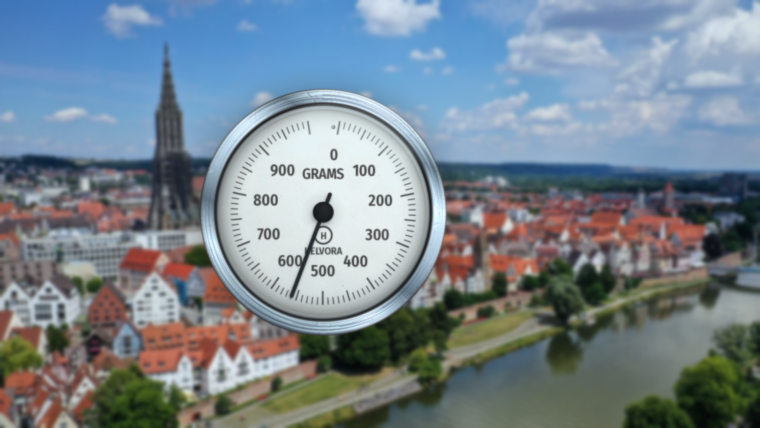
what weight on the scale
560 g
